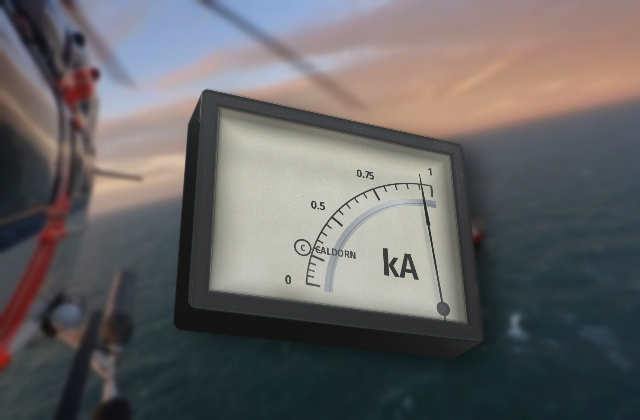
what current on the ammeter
0.95 kA
